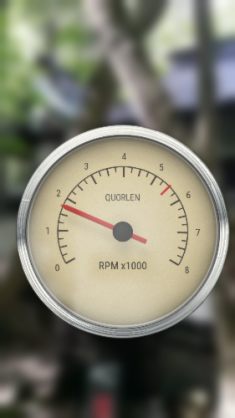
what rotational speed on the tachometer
1750 rpm
